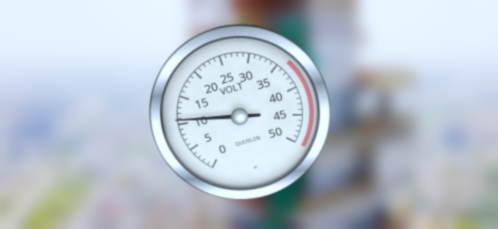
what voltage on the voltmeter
11 V
